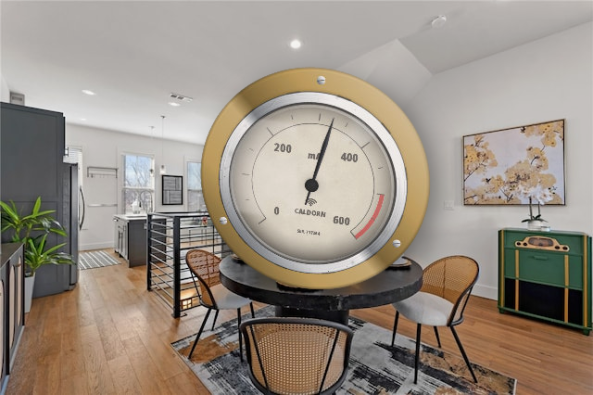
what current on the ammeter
325 mA
